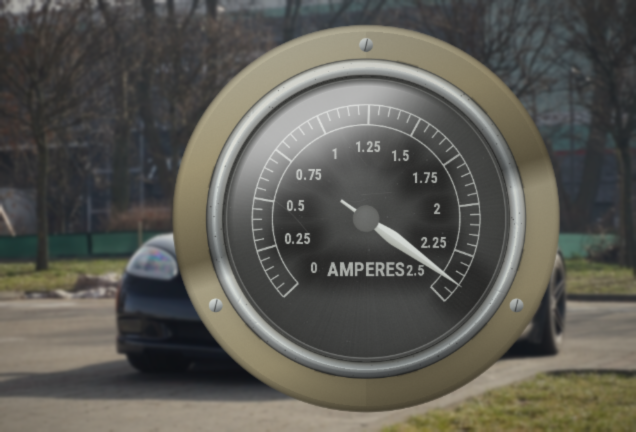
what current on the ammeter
2.4 A
